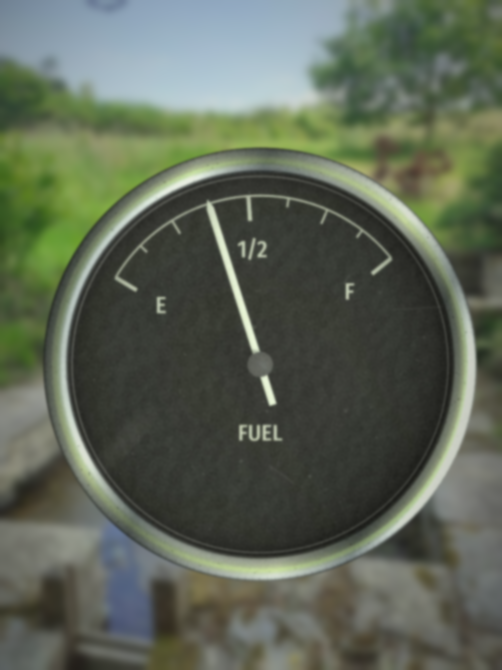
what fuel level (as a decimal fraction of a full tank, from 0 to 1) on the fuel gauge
0.375
